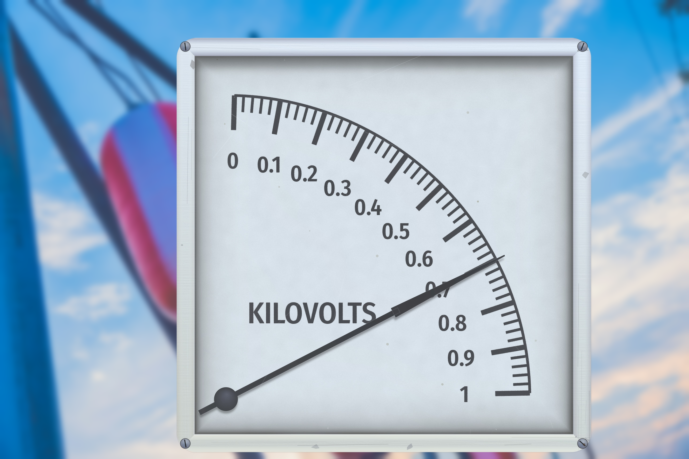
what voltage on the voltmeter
0.7 kV
